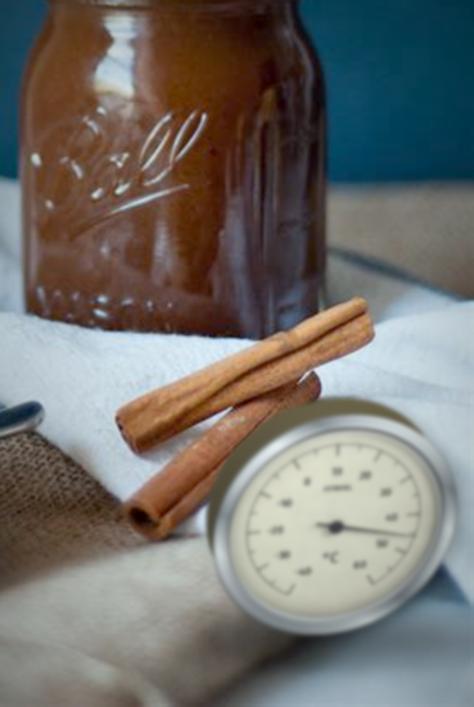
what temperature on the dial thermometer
45 °C
